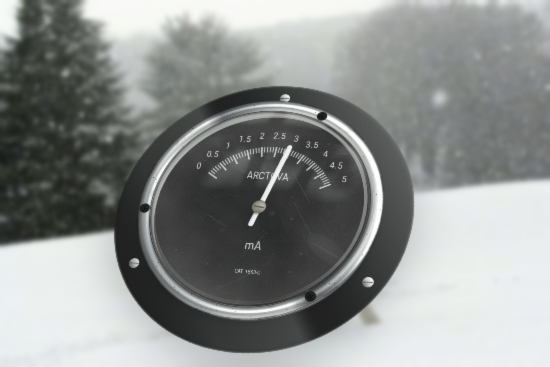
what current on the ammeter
3 mA
